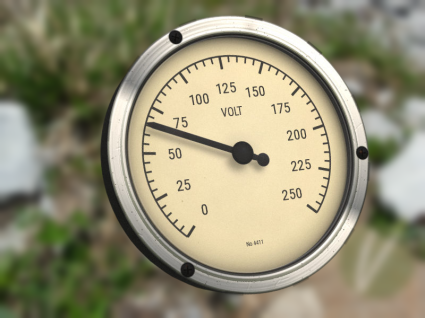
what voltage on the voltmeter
65 V
